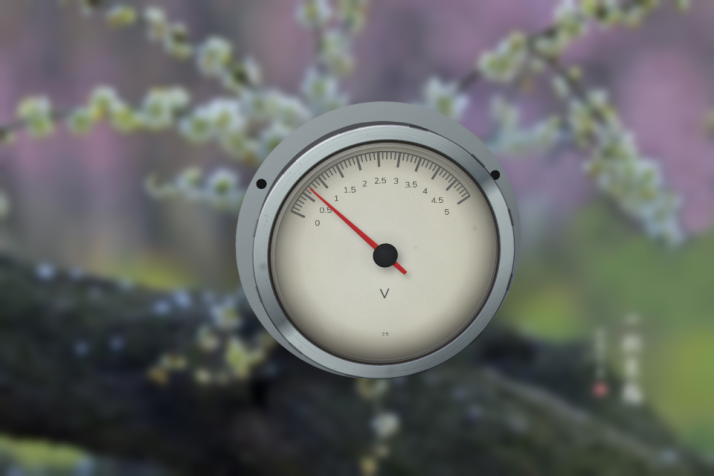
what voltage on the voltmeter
0.7 V
